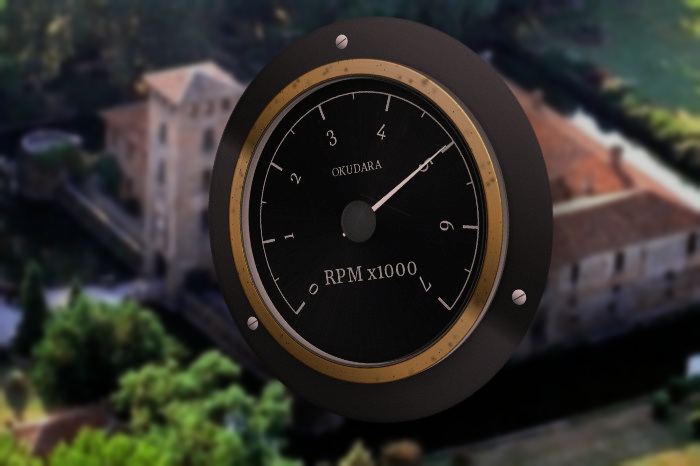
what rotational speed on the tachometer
5000 rpm
